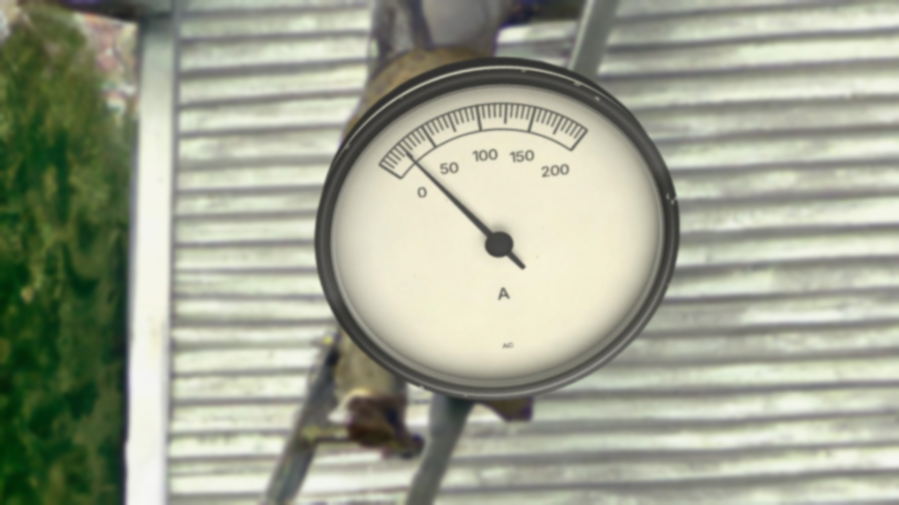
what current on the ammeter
25 A
